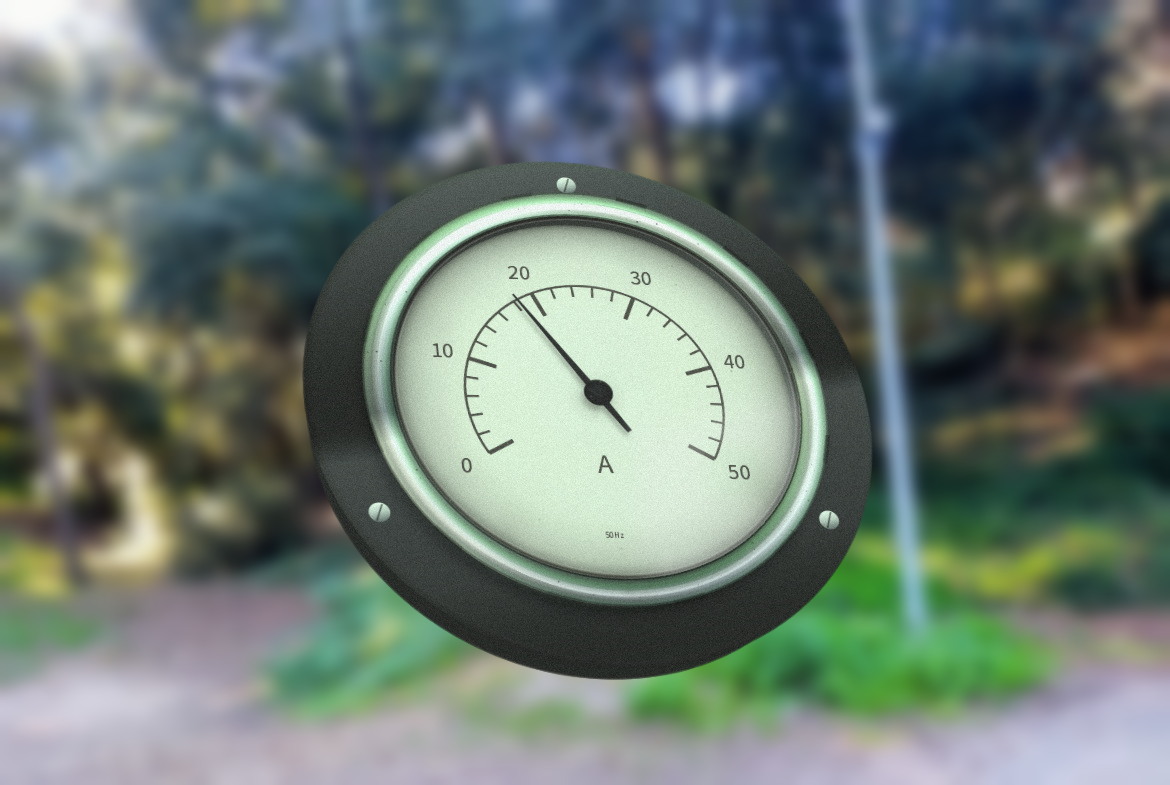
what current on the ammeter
18 A
